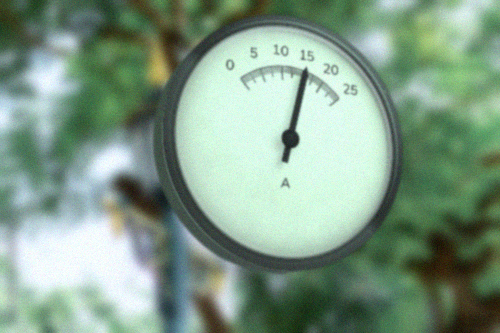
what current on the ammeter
15 A
